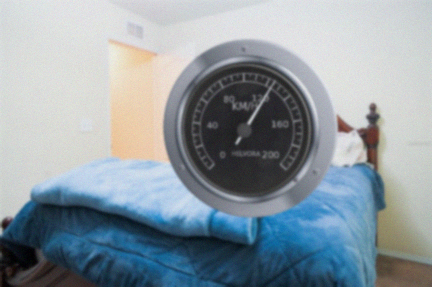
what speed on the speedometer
125 km/h
